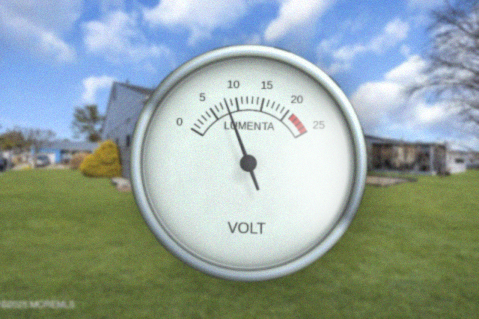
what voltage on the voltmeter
8 V
